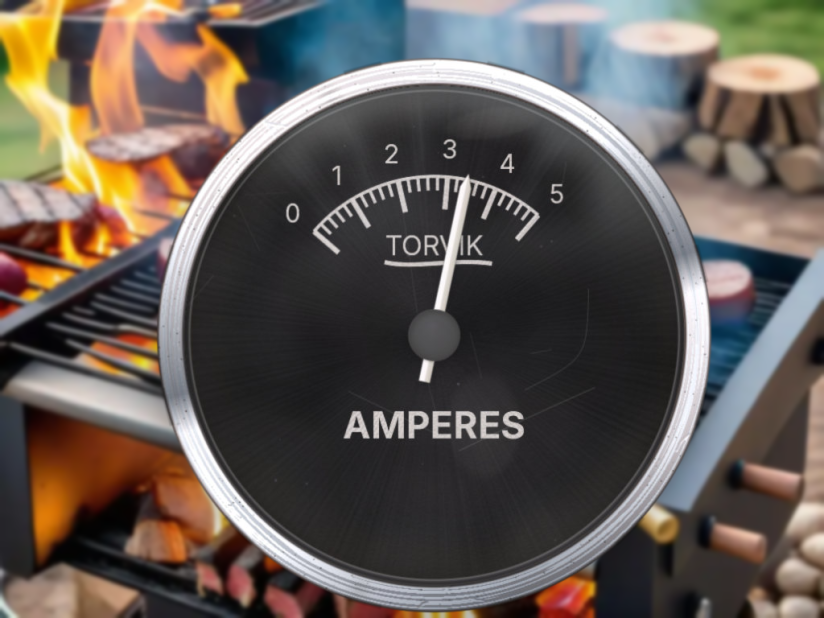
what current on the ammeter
3.4 A
